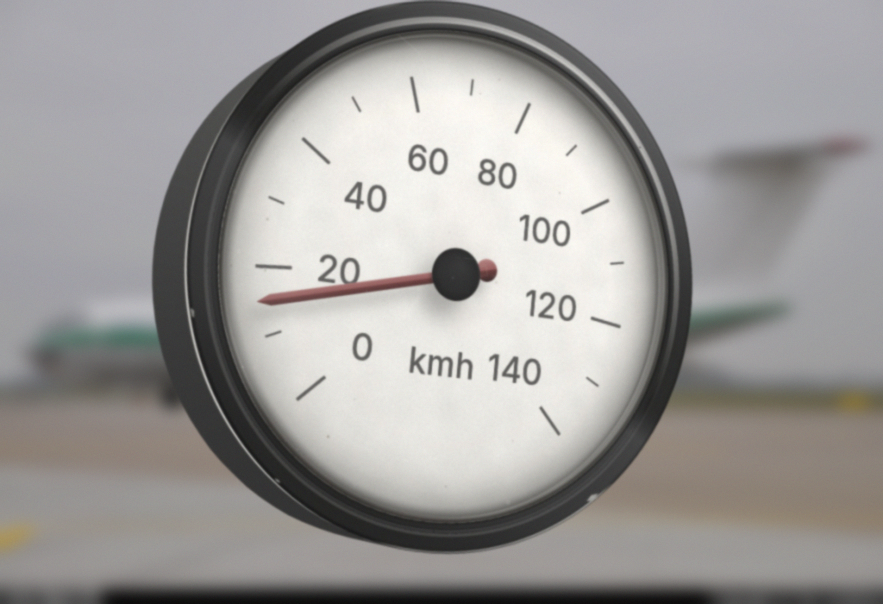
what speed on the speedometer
15 km/h
